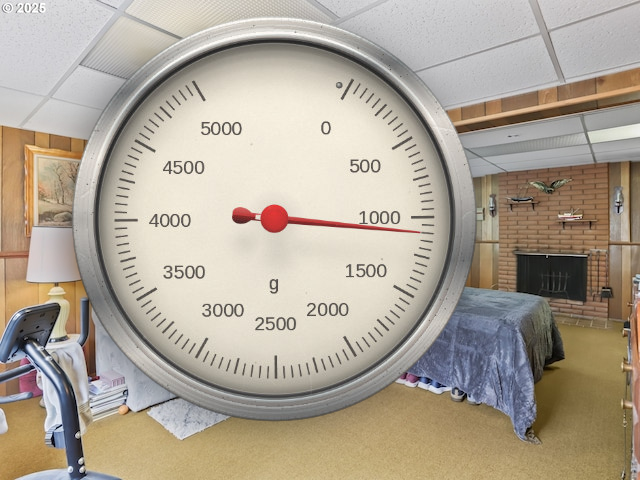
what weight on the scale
1100 g
